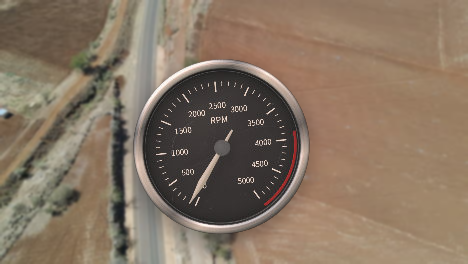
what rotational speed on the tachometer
100 rpm
